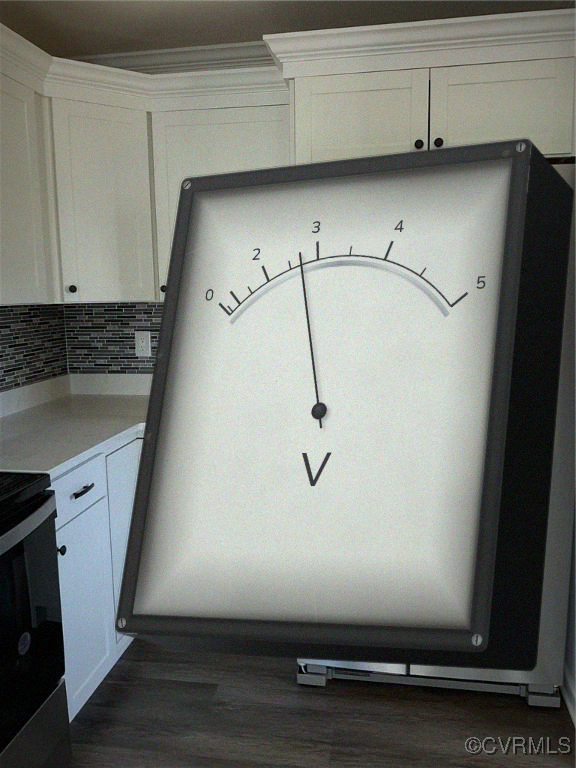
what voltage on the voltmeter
2.75 V
